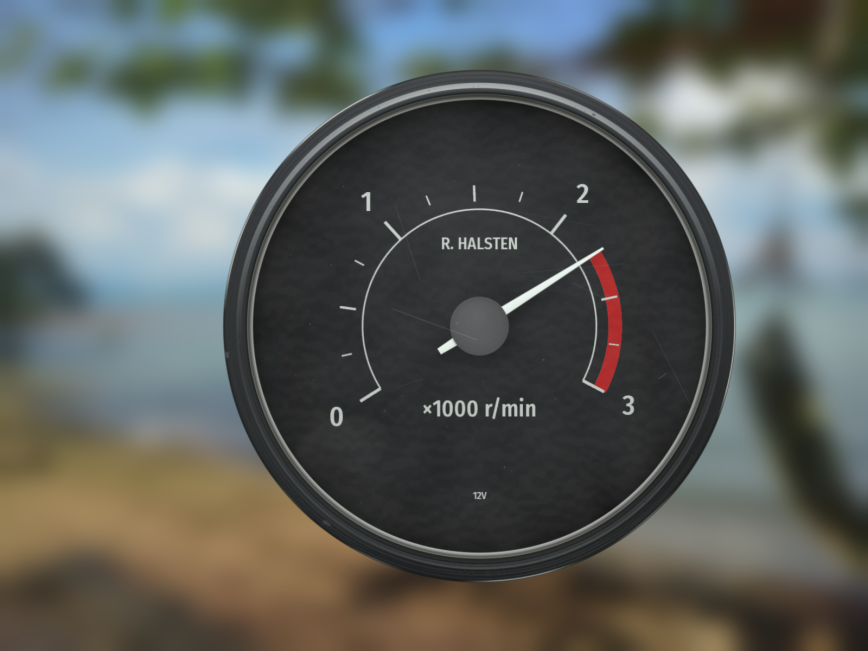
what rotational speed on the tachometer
2250 rpm
